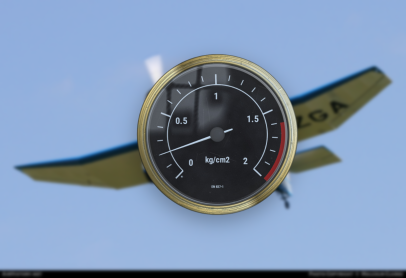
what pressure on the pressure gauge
0.2 kg/cm²
